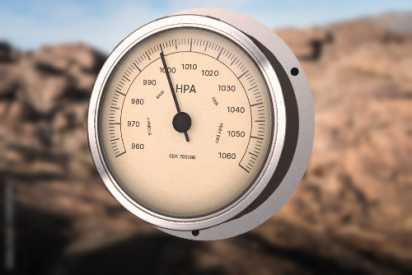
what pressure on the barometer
1000 hPa
